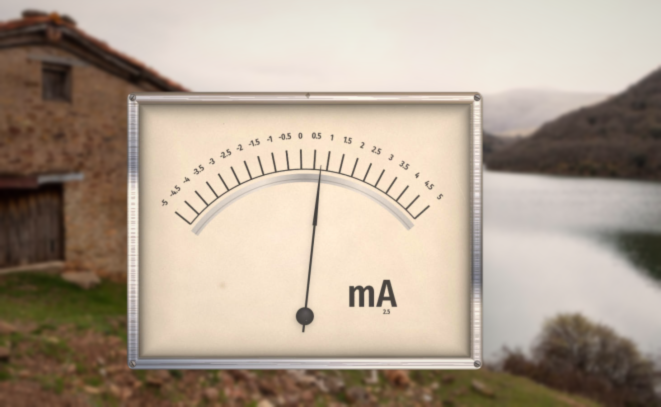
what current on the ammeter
0.75 mA
